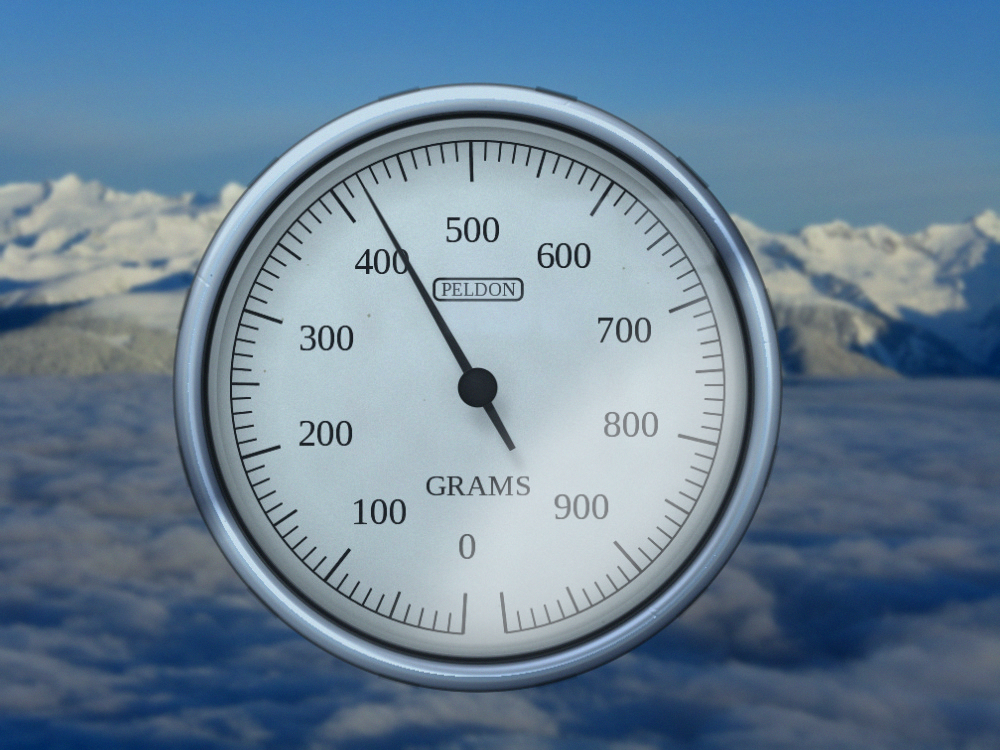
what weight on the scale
420 g
